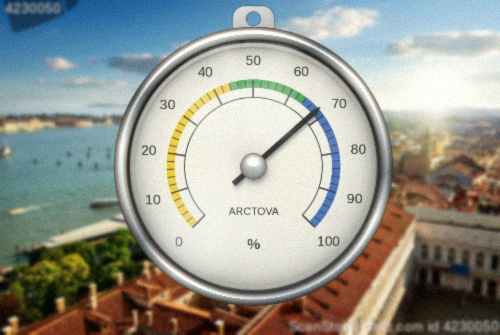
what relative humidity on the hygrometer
68 %
